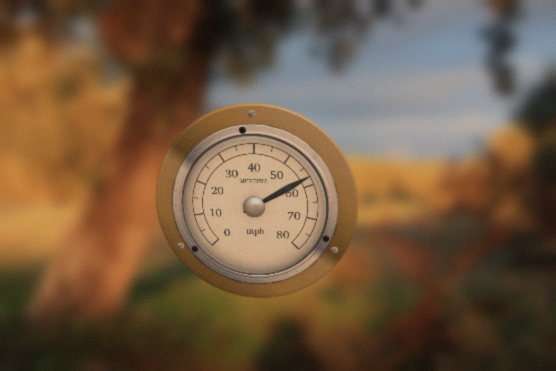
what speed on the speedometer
57.5 mph
